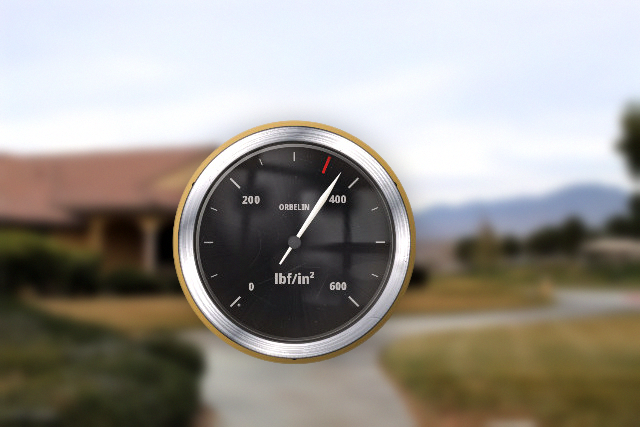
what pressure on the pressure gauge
375 psi
